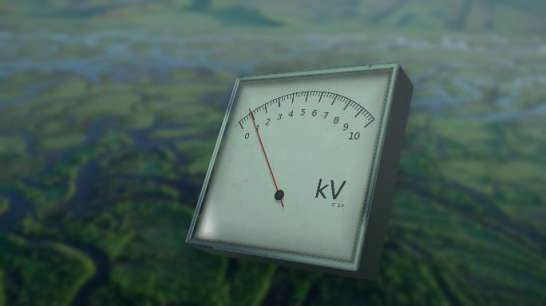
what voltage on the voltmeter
1 kV
